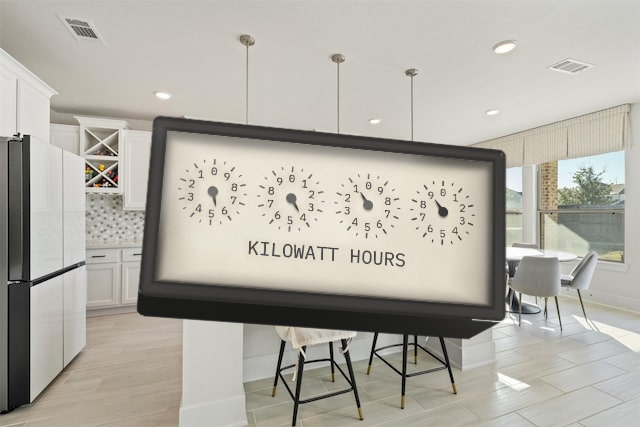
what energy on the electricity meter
5409 kWh
